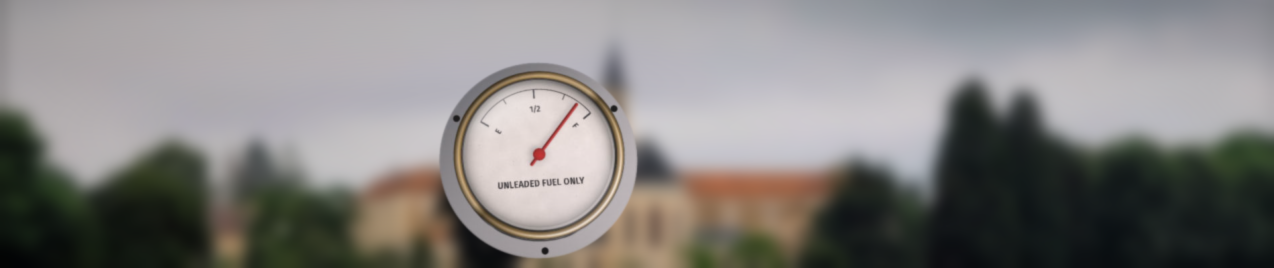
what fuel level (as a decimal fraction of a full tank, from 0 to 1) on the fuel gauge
0.875
